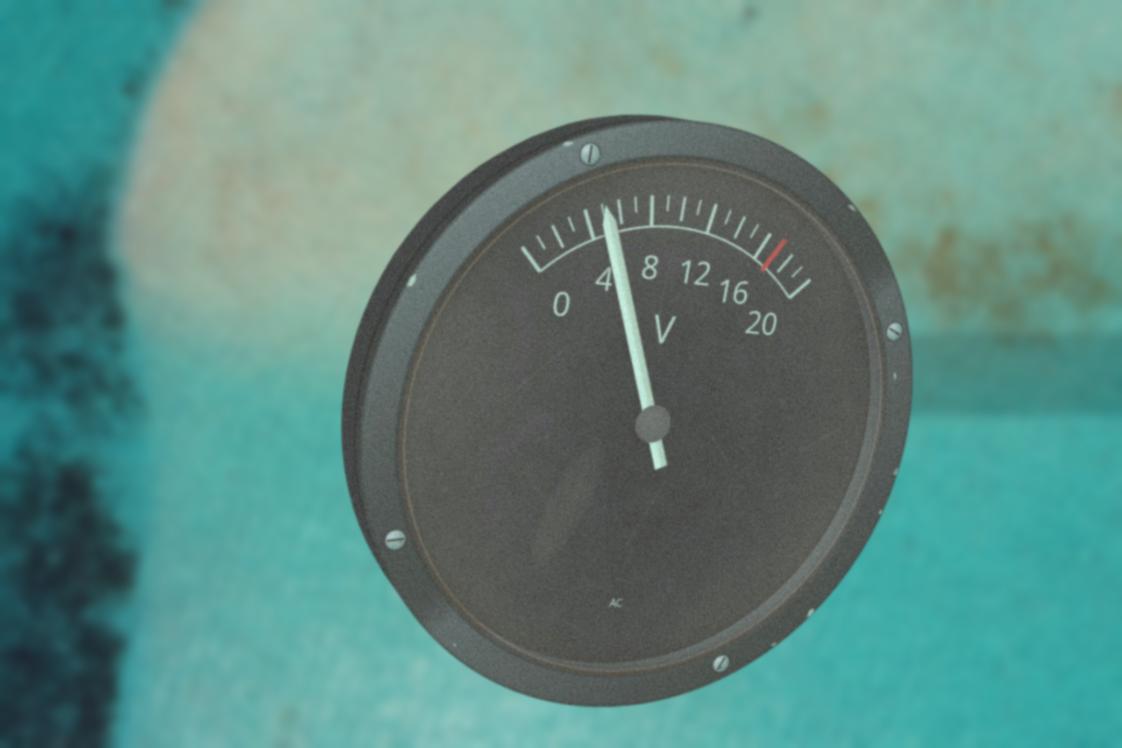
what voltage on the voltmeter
5 V
